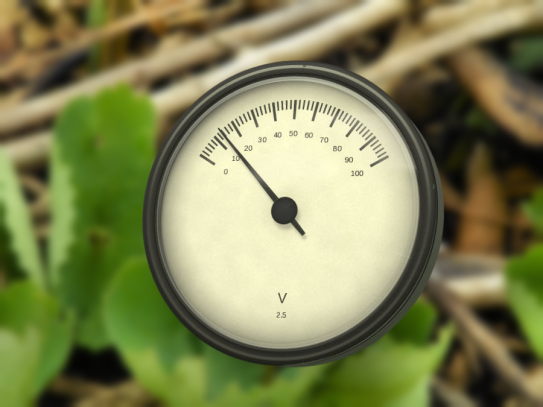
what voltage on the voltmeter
14 V
